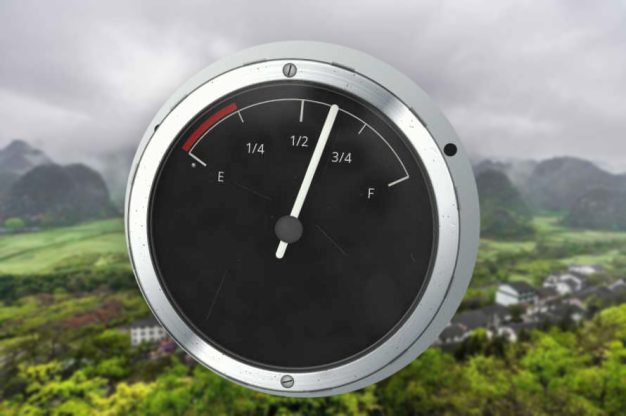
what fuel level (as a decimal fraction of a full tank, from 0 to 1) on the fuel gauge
0.625
